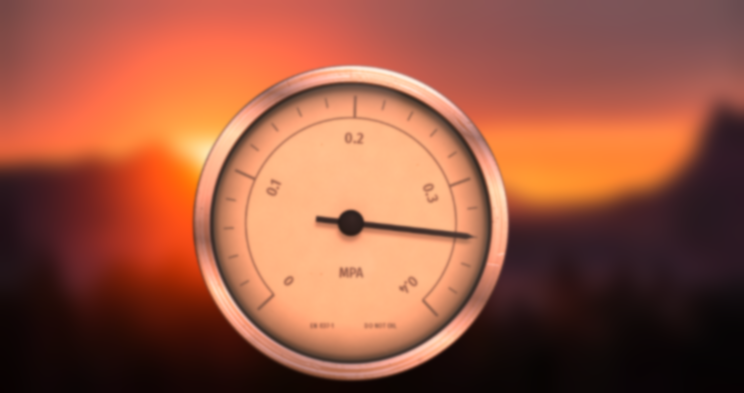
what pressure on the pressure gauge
0.34 MPa
